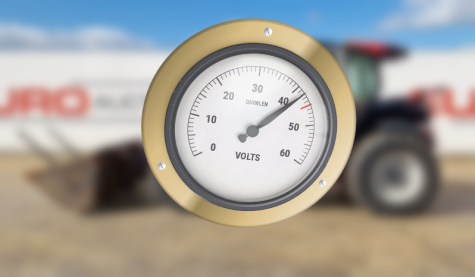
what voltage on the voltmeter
42 V
